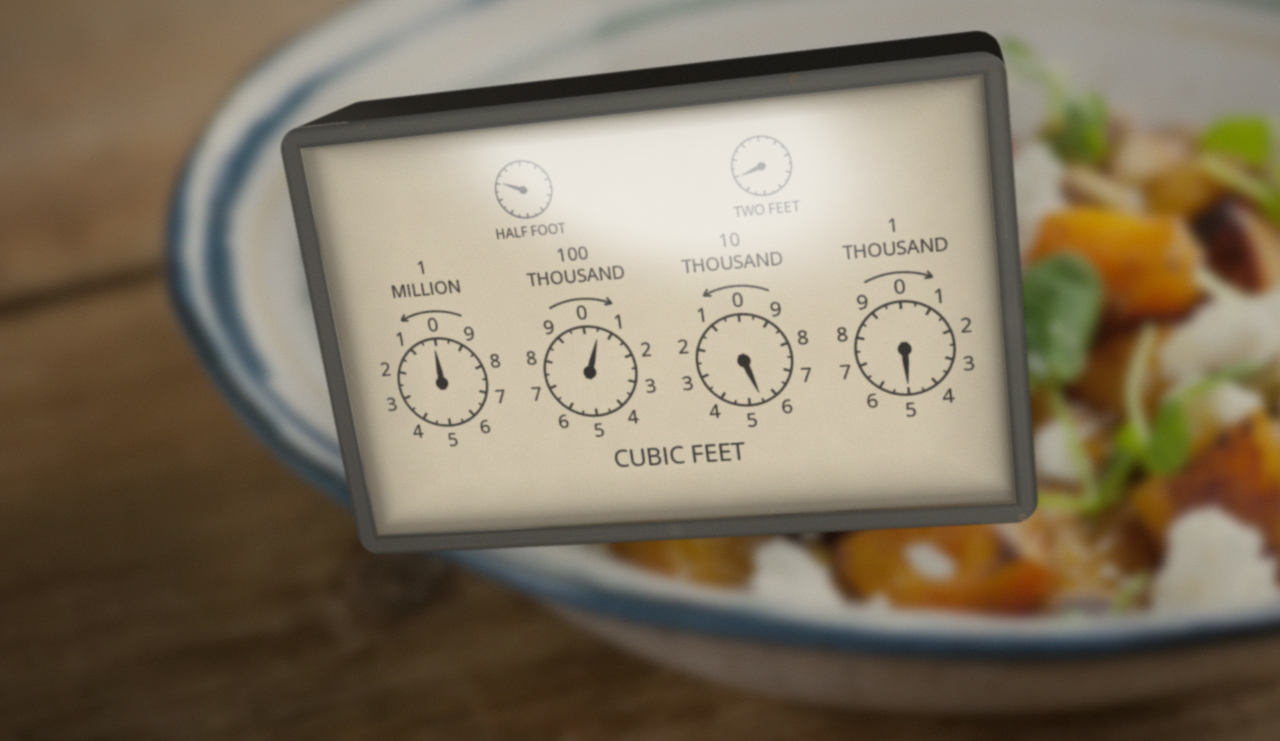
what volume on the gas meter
5500 ft³
